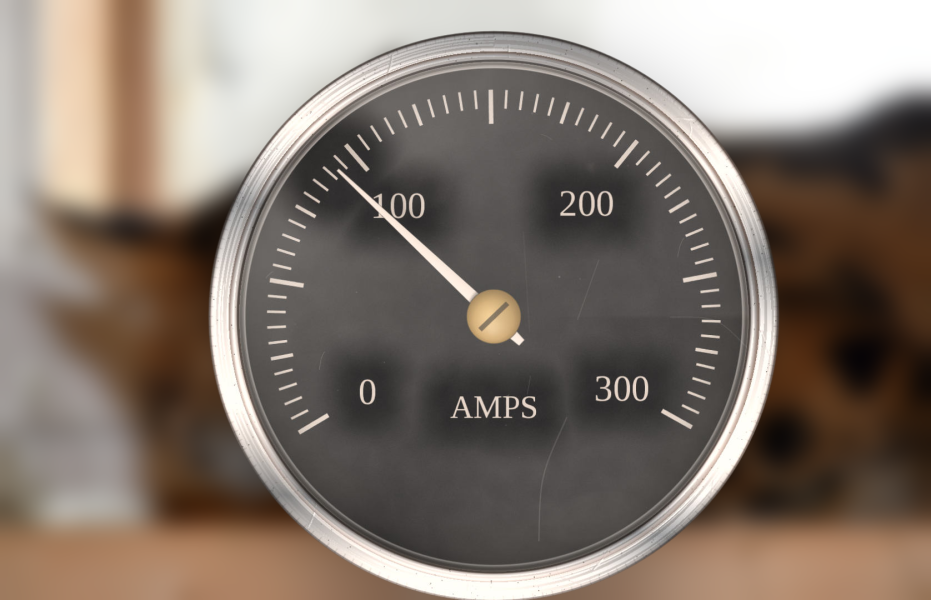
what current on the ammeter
92.5 A
